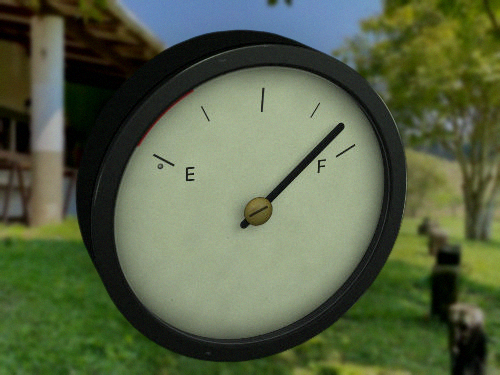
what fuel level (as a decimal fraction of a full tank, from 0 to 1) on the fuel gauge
0.875
